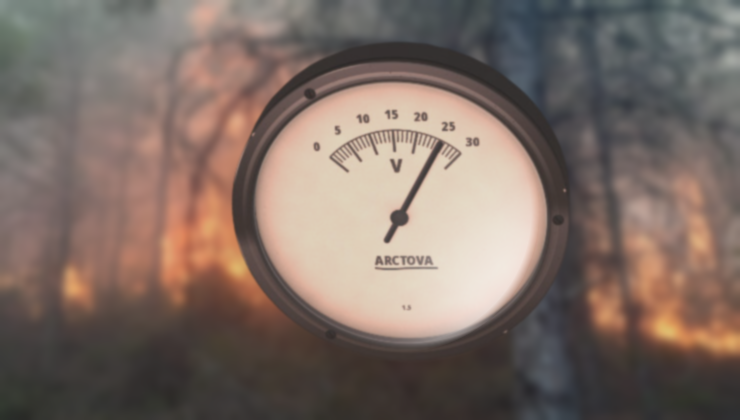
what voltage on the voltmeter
25 V
